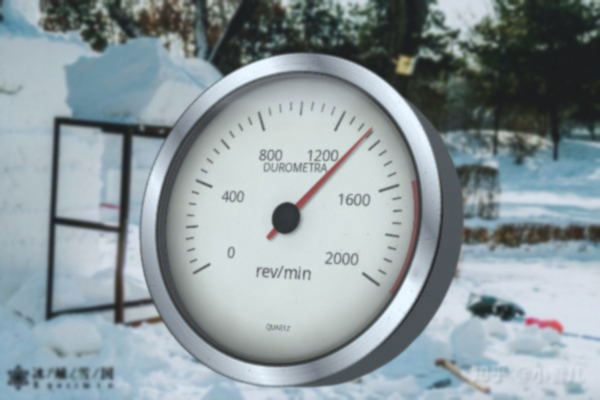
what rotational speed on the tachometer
1350 rpm
